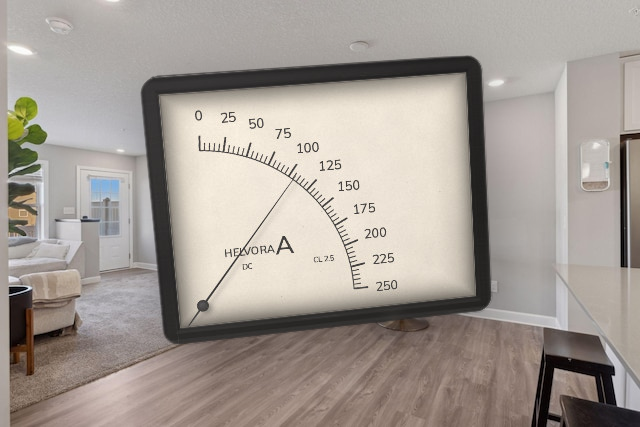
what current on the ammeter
105 A
